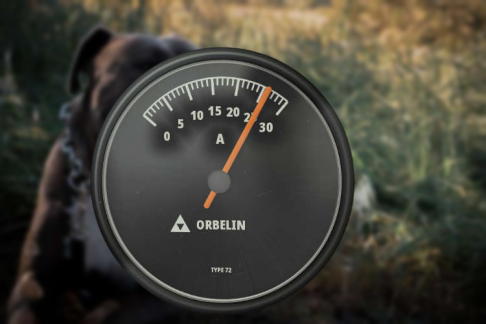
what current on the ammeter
26 A
